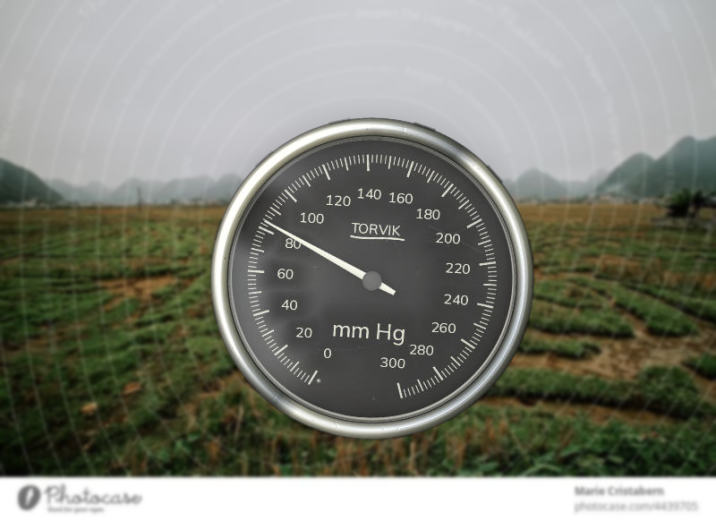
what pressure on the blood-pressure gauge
84 mmHg
